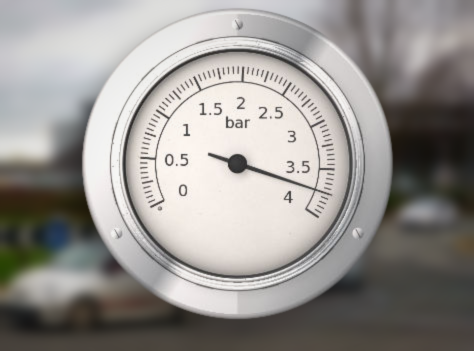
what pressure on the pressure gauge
3.75 bar
